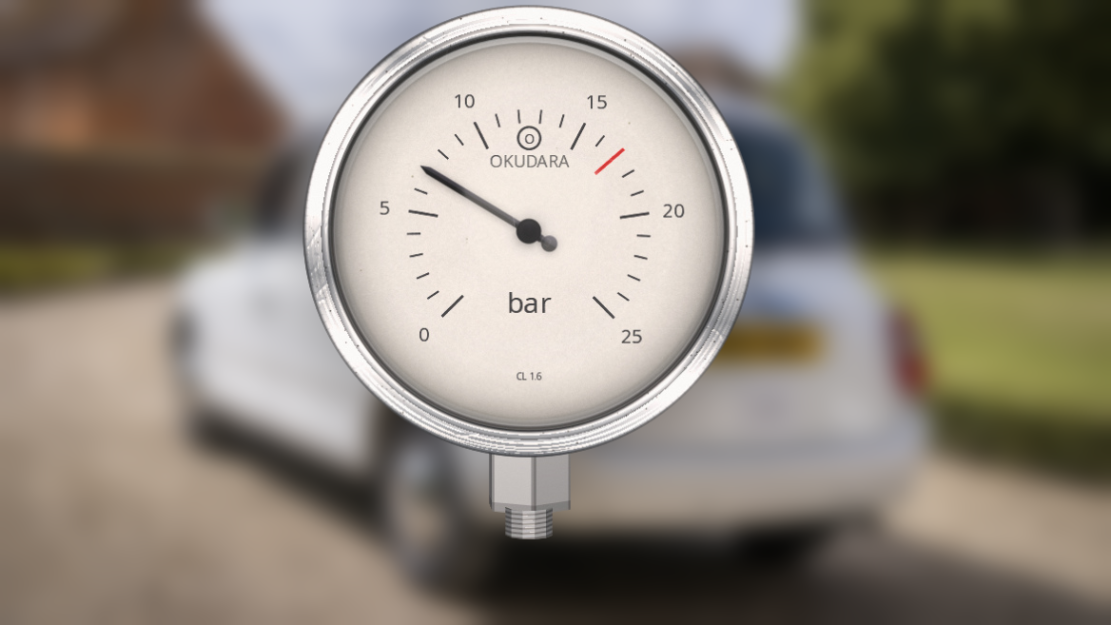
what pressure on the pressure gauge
7 bar
